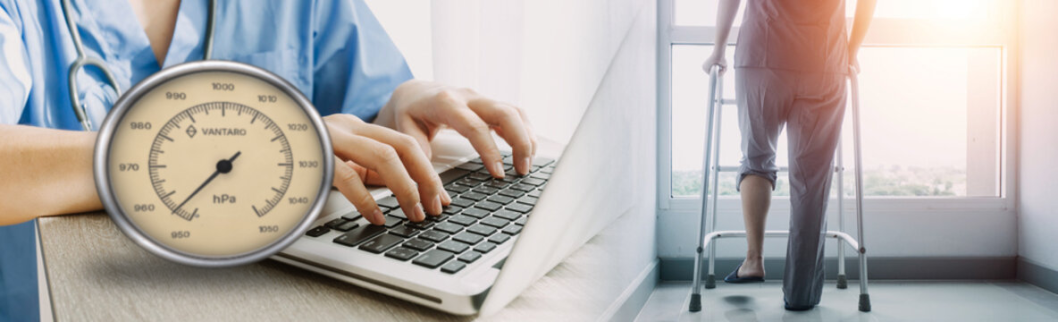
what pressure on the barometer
955 hPa
